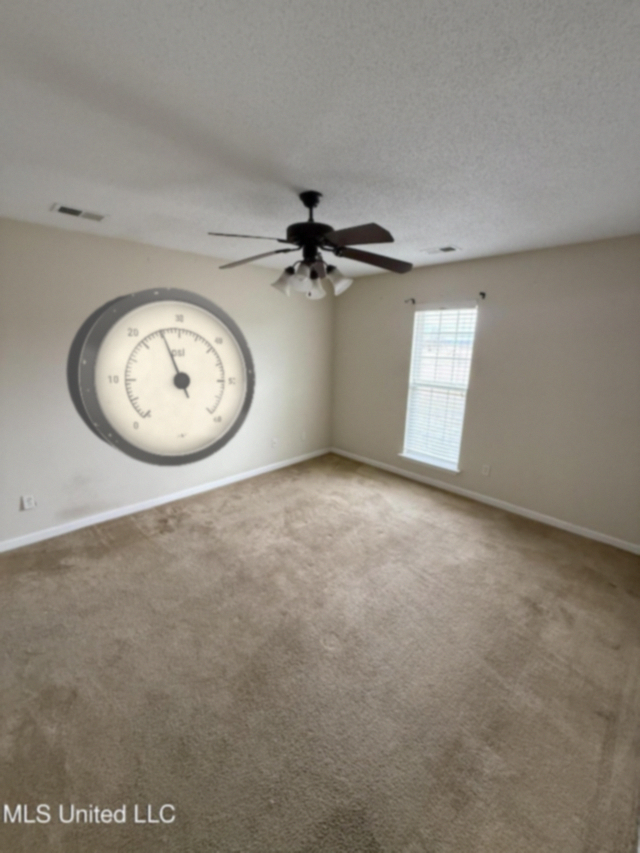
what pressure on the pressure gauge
25 psi
